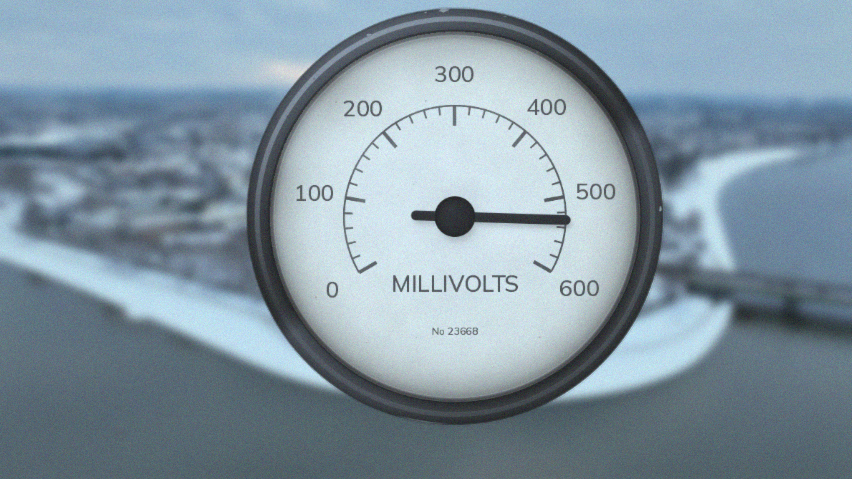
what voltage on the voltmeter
530 mV
